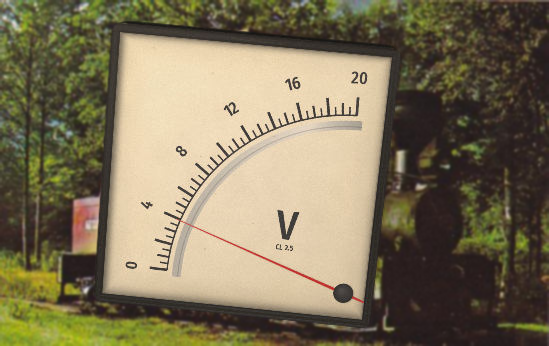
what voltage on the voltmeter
4 V
